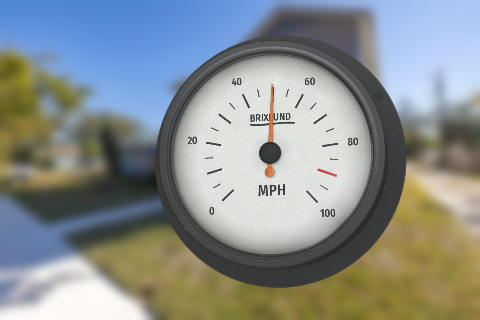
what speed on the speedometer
50 mph
